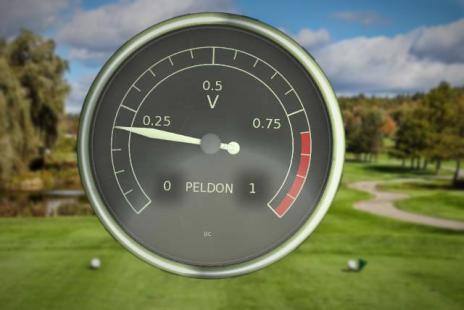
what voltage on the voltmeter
0.2 V
